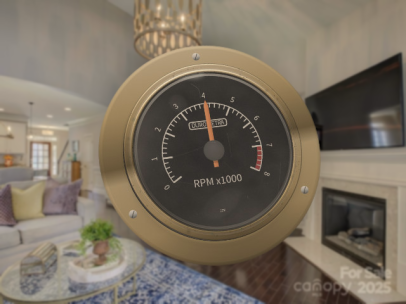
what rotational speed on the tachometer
4000 rpm
